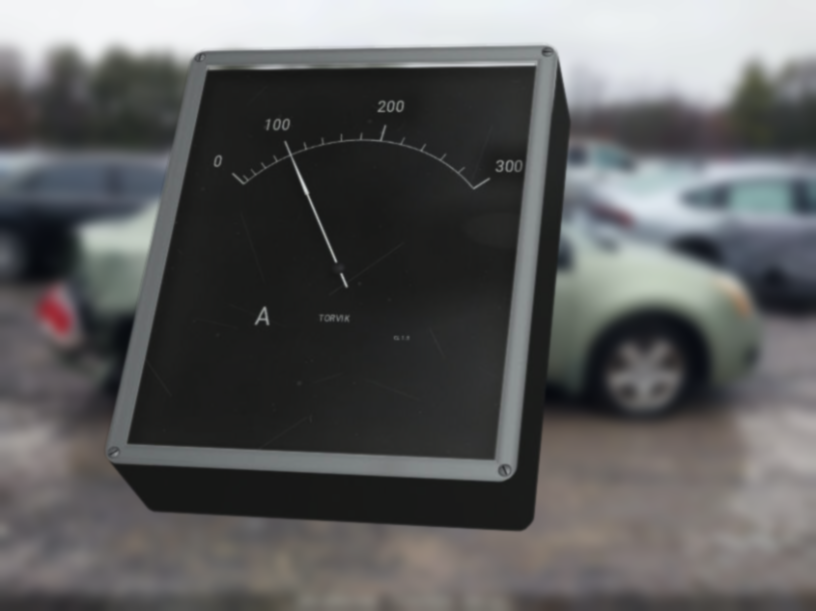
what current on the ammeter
100 A
